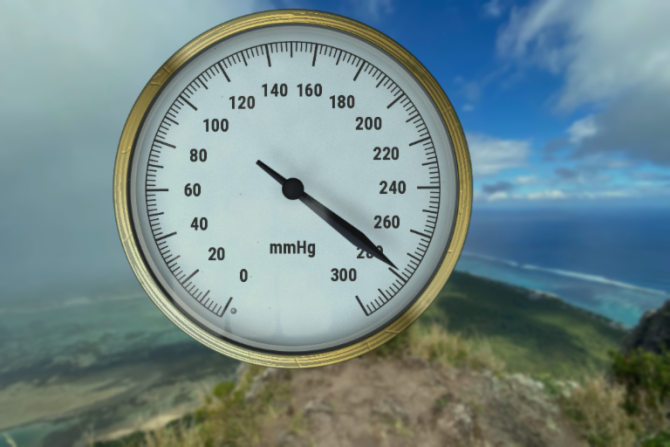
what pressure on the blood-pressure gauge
278 mmHg
